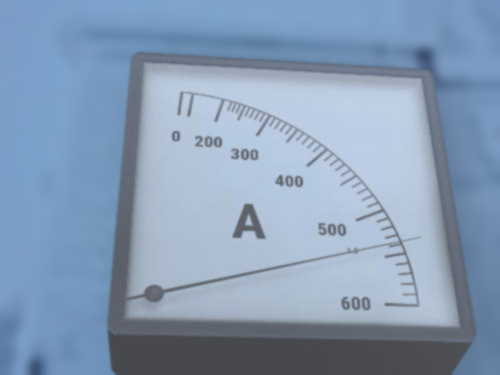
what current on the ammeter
540 A
